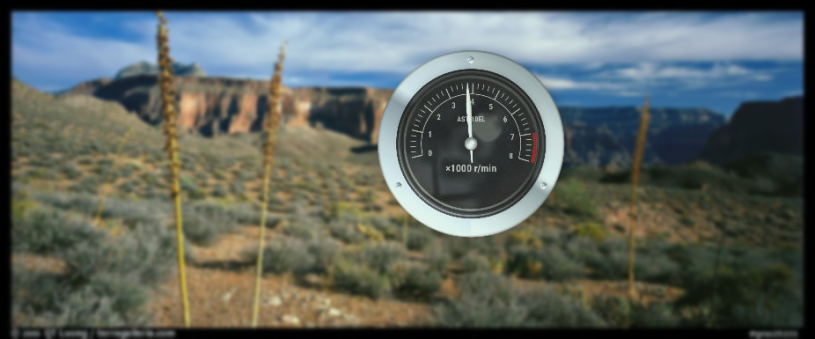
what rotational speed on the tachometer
3800 rpm
